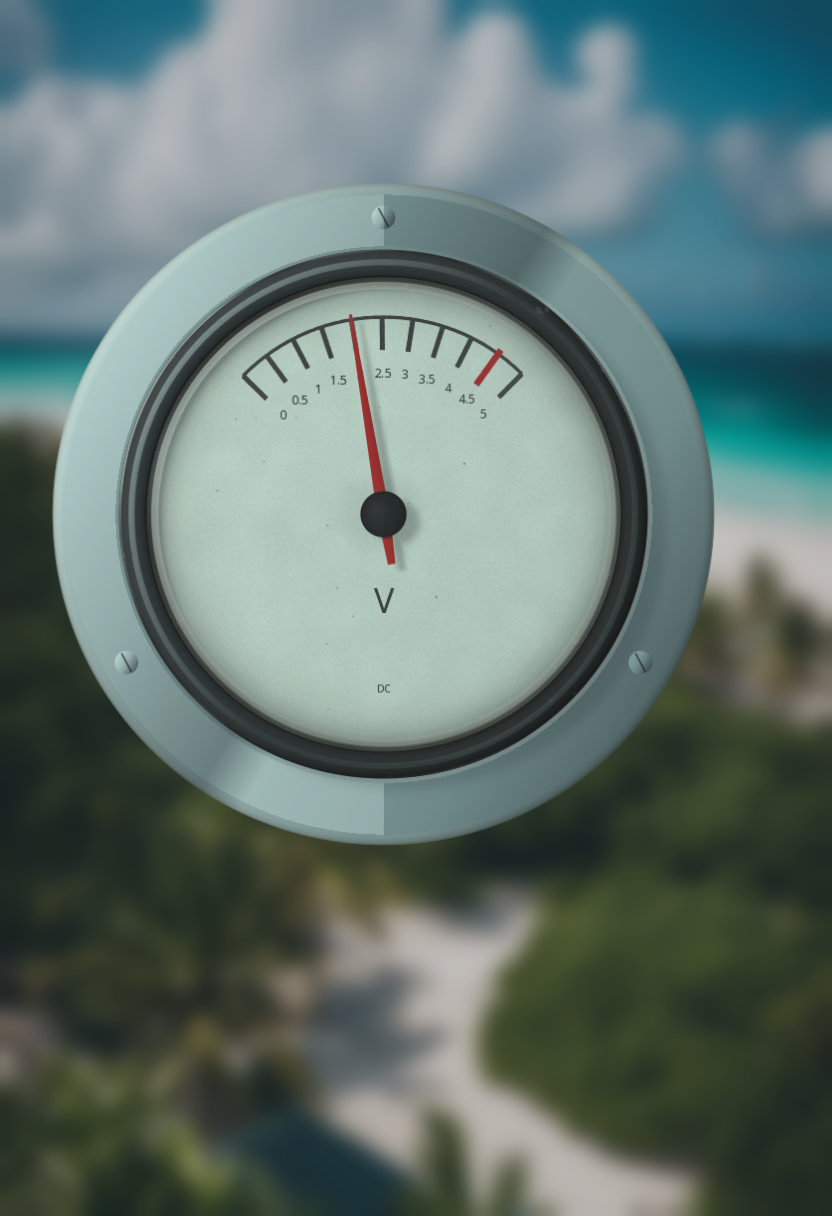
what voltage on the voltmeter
2 V
